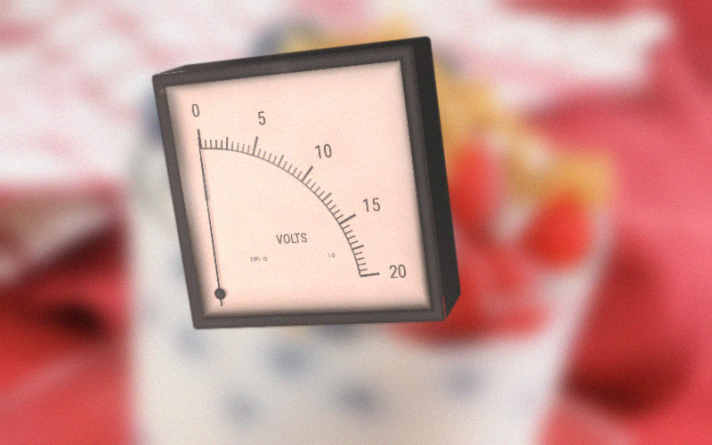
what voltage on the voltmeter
0 V
